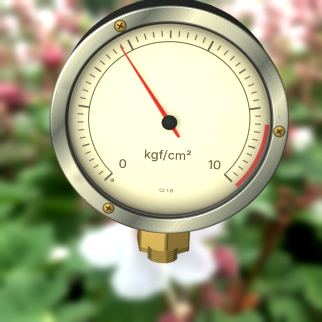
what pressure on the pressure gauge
3.8 kg/cm²
